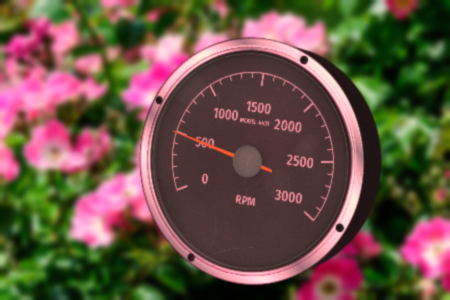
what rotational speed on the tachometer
500 rpm
